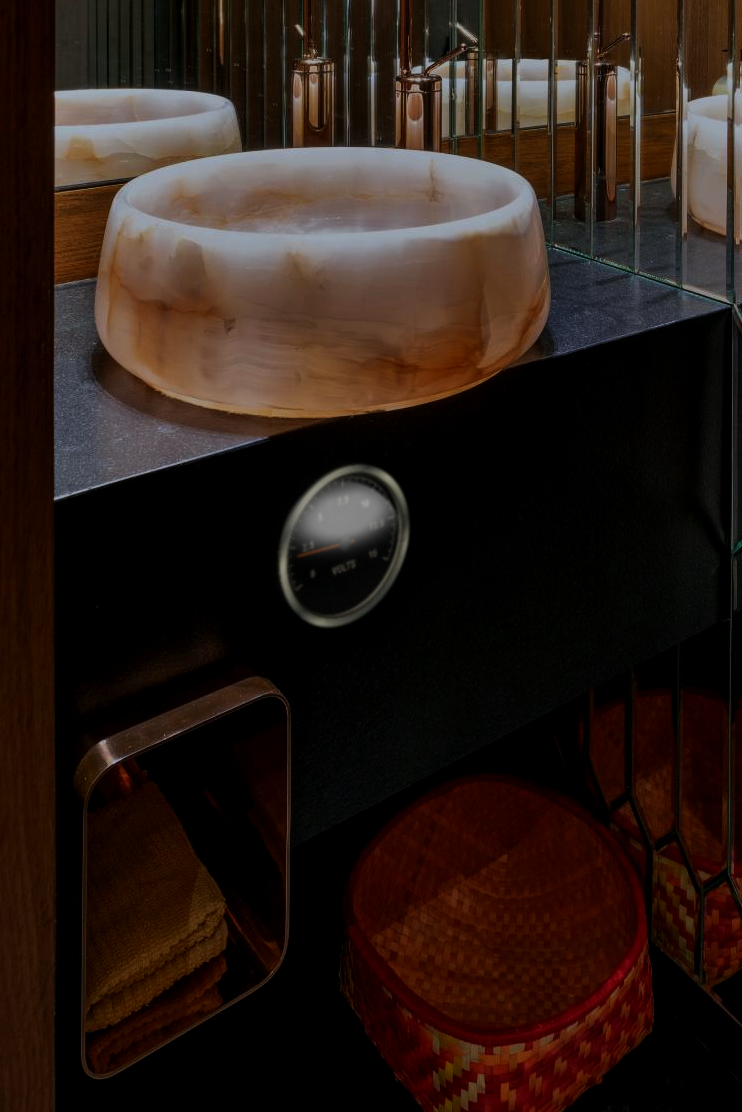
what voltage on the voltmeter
2 V
